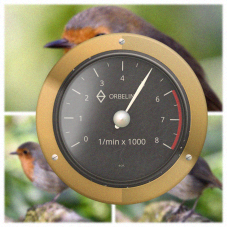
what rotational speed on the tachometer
5000 rpm
